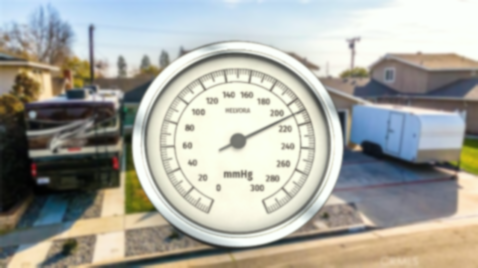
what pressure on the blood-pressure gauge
210 mmHg
